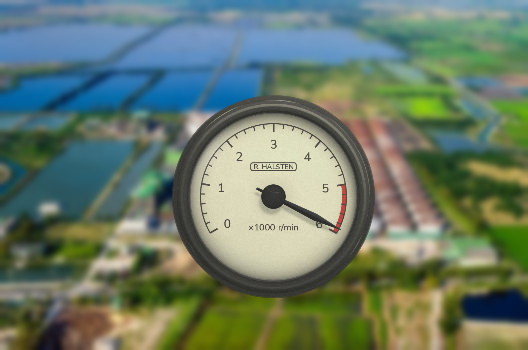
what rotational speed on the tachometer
5900 rpm
